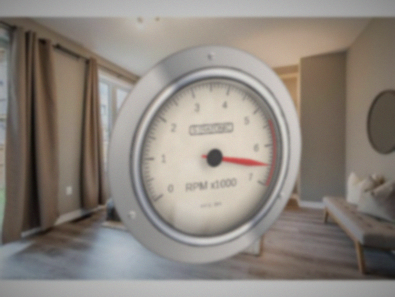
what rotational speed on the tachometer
6500 rpm
